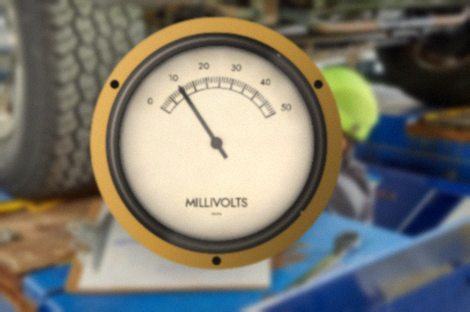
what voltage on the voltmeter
10 mV
